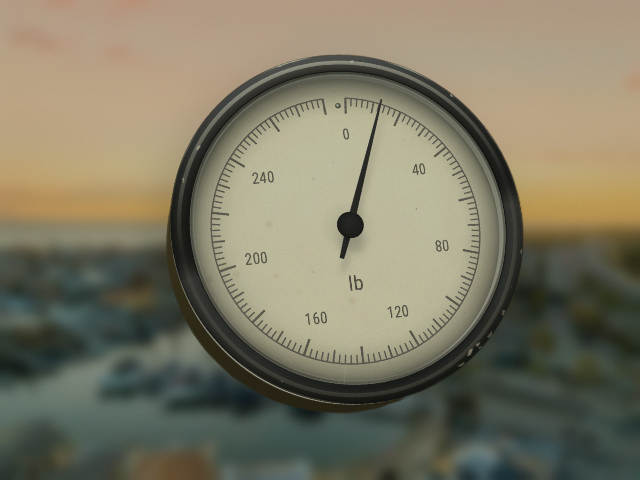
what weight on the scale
12 lb
